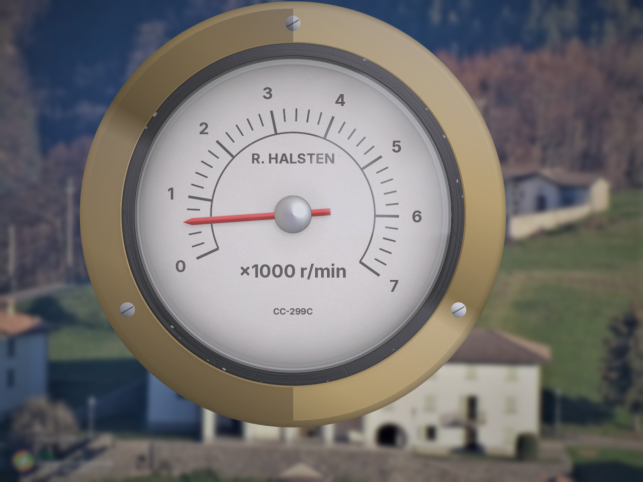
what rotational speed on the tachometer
600 rpm
